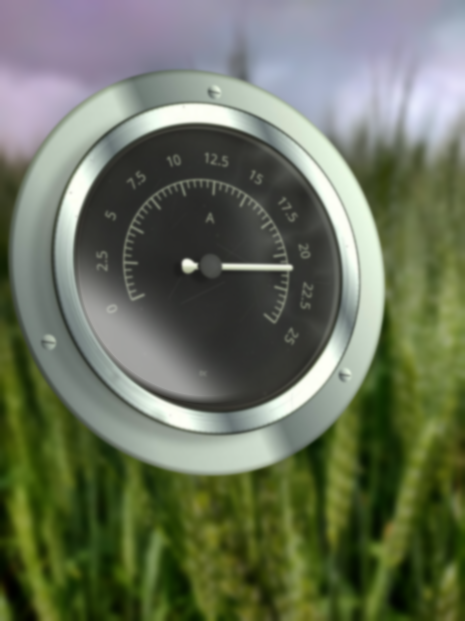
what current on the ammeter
21 A
